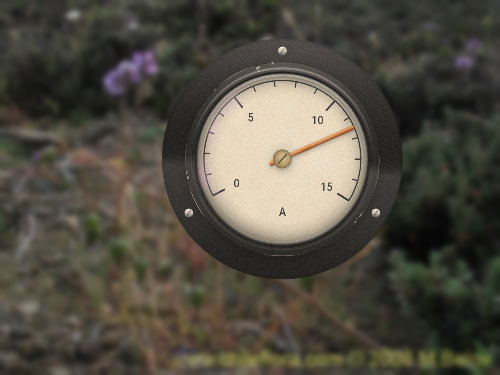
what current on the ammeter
11.5 A
